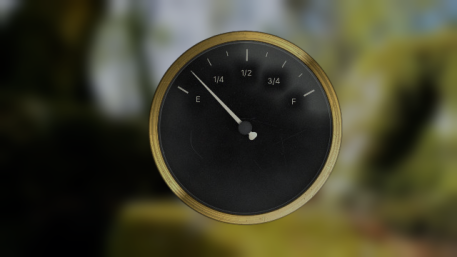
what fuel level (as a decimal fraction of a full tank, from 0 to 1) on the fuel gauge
0.125
